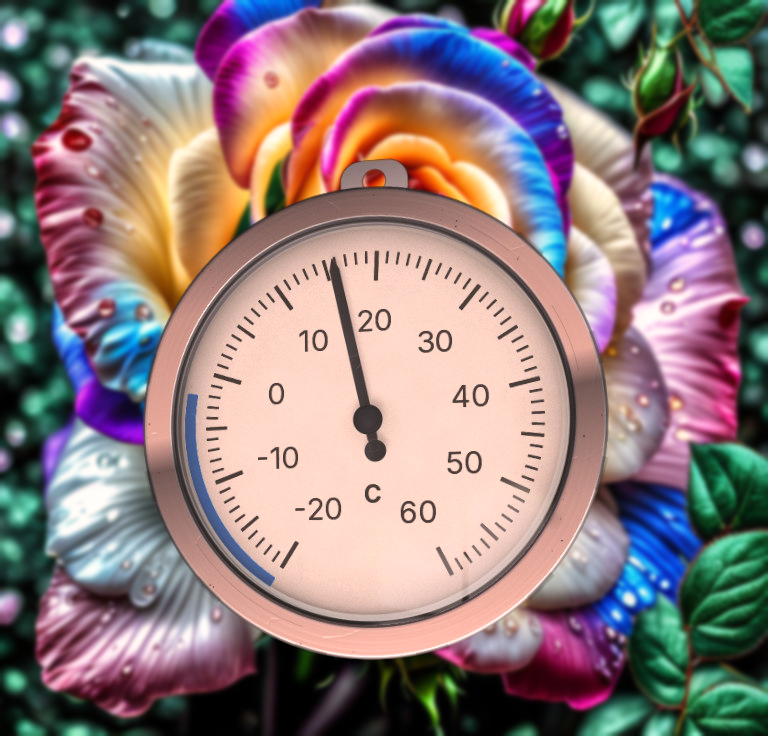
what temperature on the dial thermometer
16 °C
